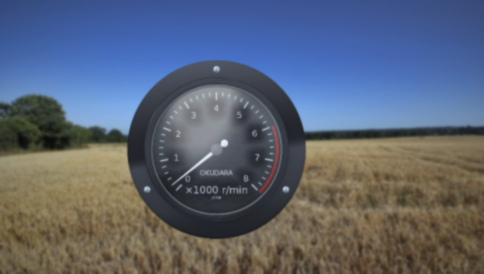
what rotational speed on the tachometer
200 rpm
